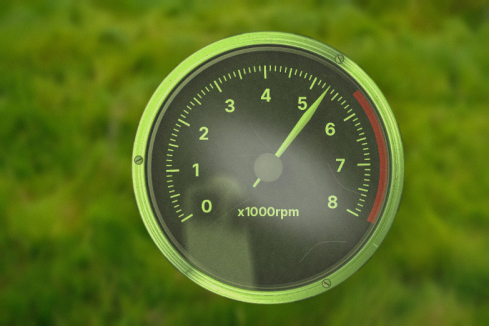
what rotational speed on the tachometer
5300 rpm
